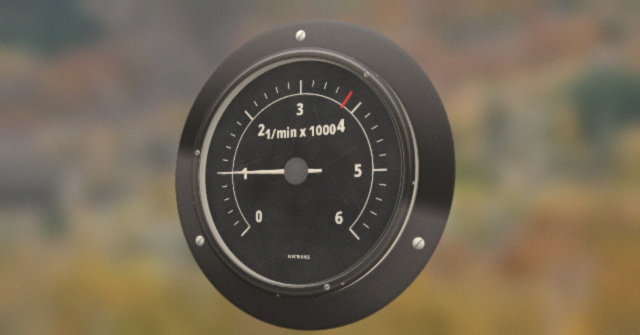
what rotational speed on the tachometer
1000 rpm
